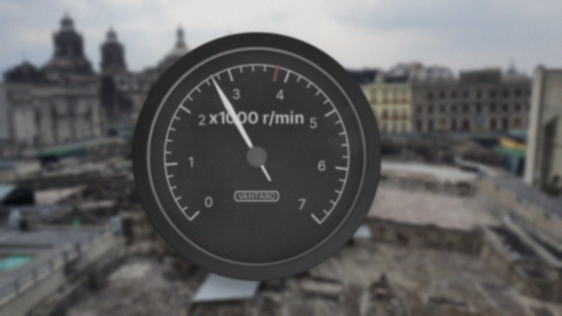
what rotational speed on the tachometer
2700 rpm
